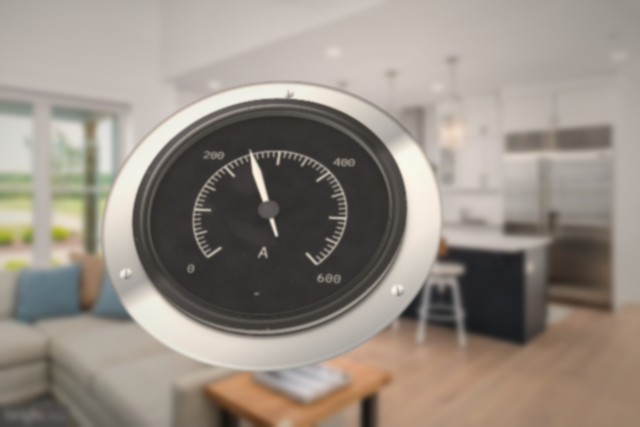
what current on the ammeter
250 A
